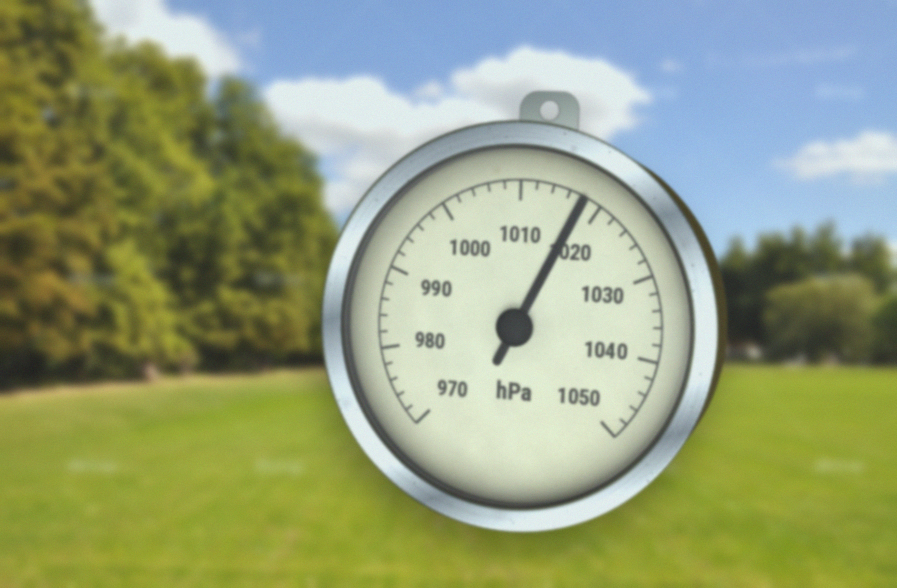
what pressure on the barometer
1018 hPa
